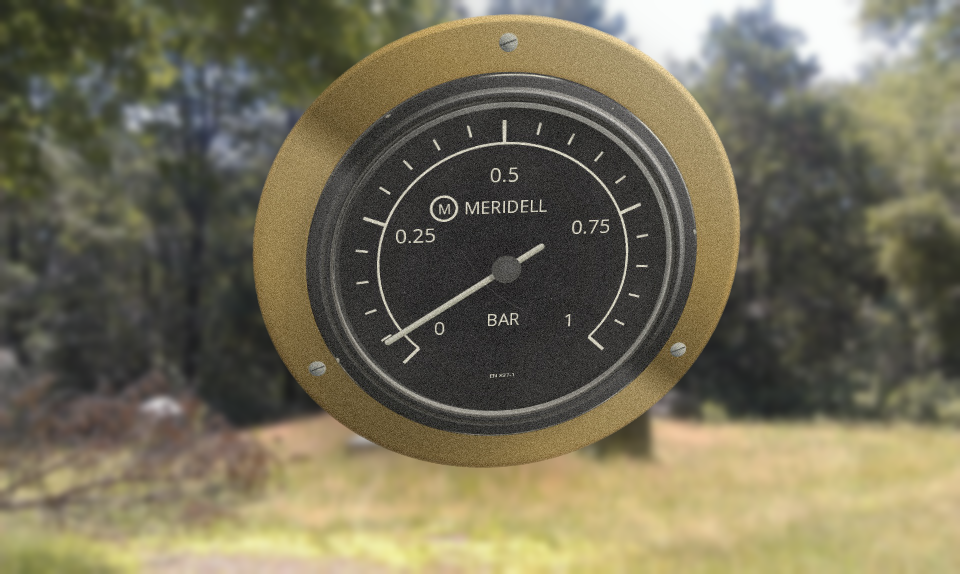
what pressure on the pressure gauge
0.05 bar
